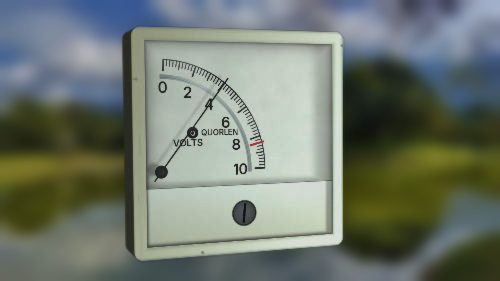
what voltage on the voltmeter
4 V
